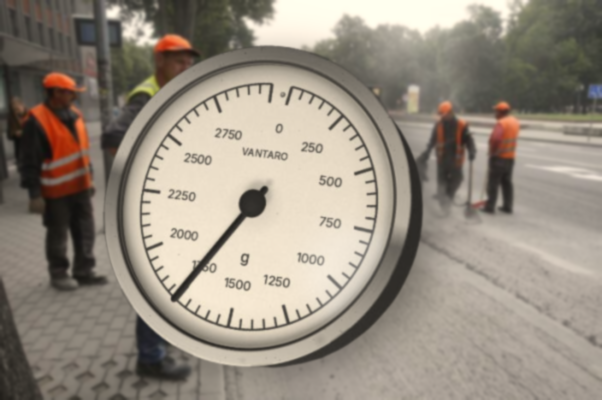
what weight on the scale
1750 g
